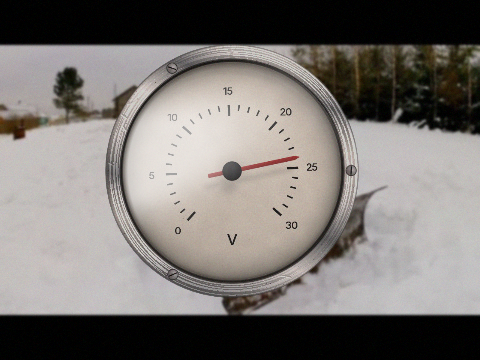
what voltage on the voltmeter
24 V
